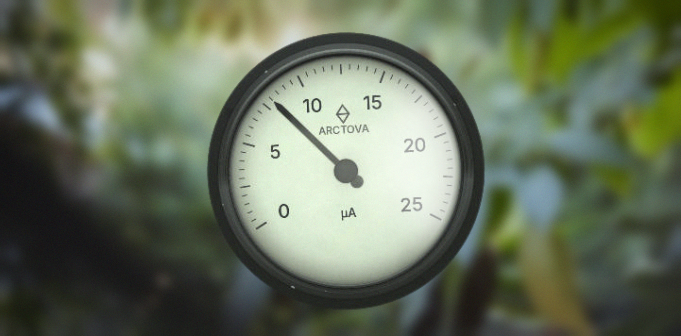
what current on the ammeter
8 µA
